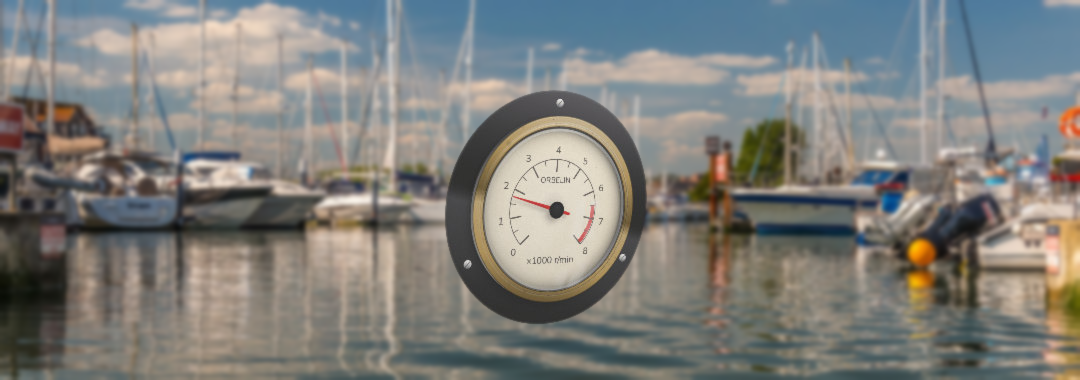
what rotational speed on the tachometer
1750 rpm
